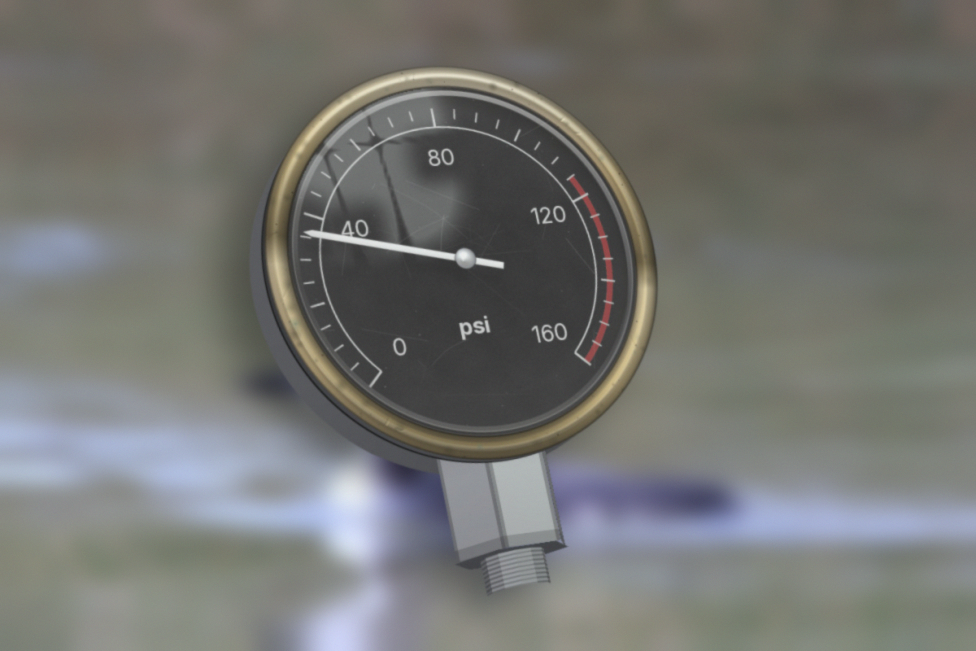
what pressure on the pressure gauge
35 psi
